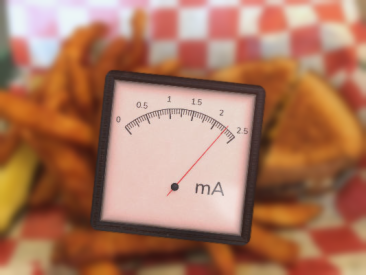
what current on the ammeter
2.25 mA
